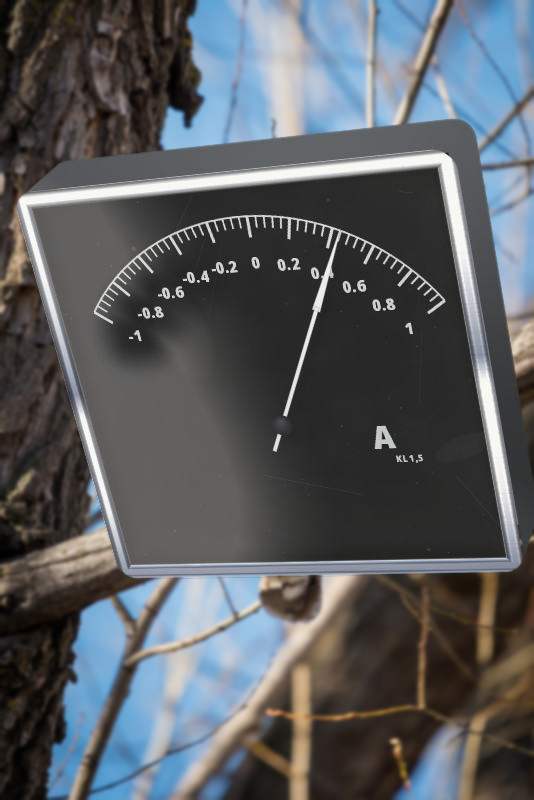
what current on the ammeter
0.44 A
